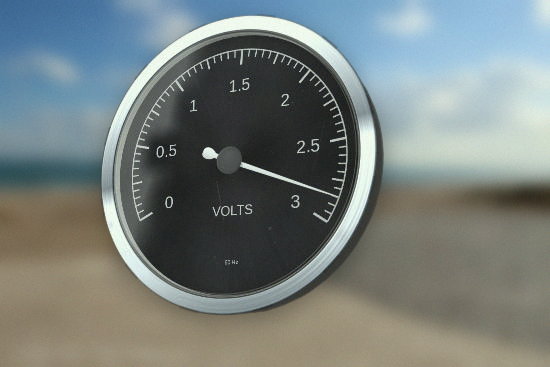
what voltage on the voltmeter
2.85 V
